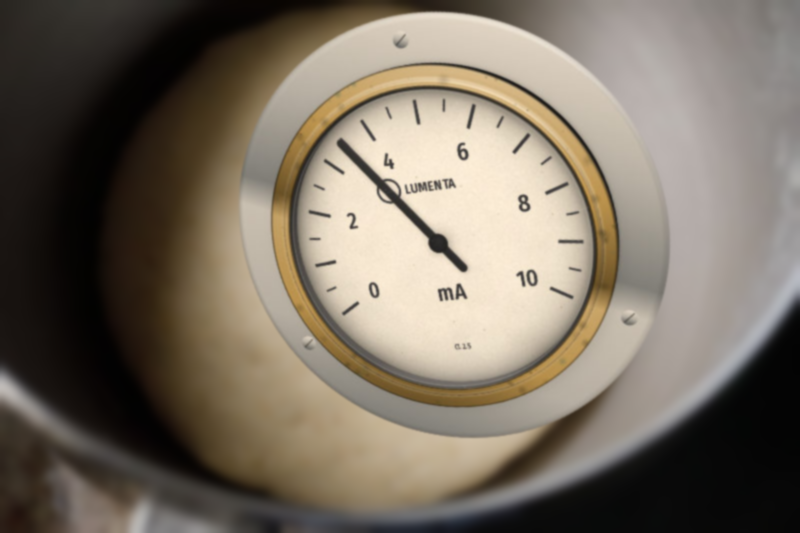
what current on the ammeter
3.5 mA
